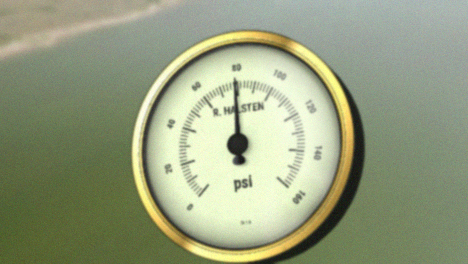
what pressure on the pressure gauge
80 psi
